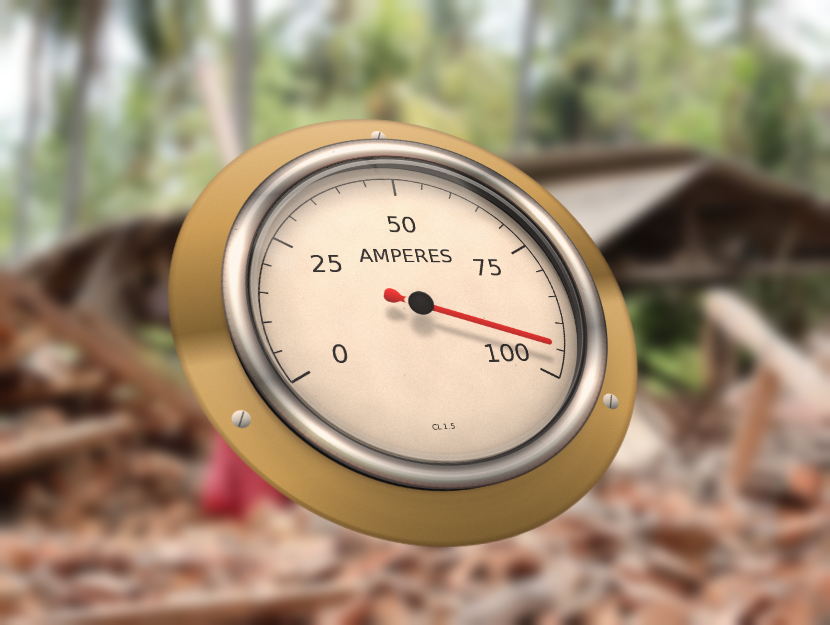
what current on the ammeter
95 A
